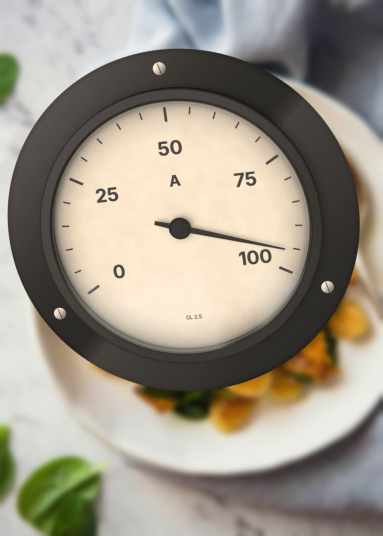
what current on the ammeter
95 A
